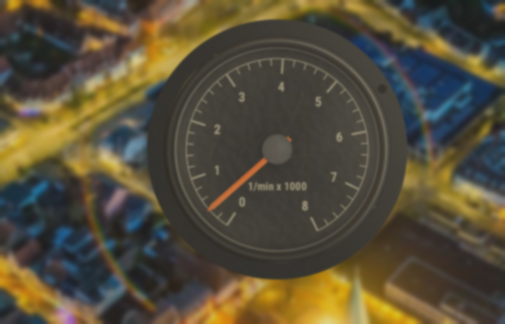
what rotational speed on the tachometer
400 rpm
